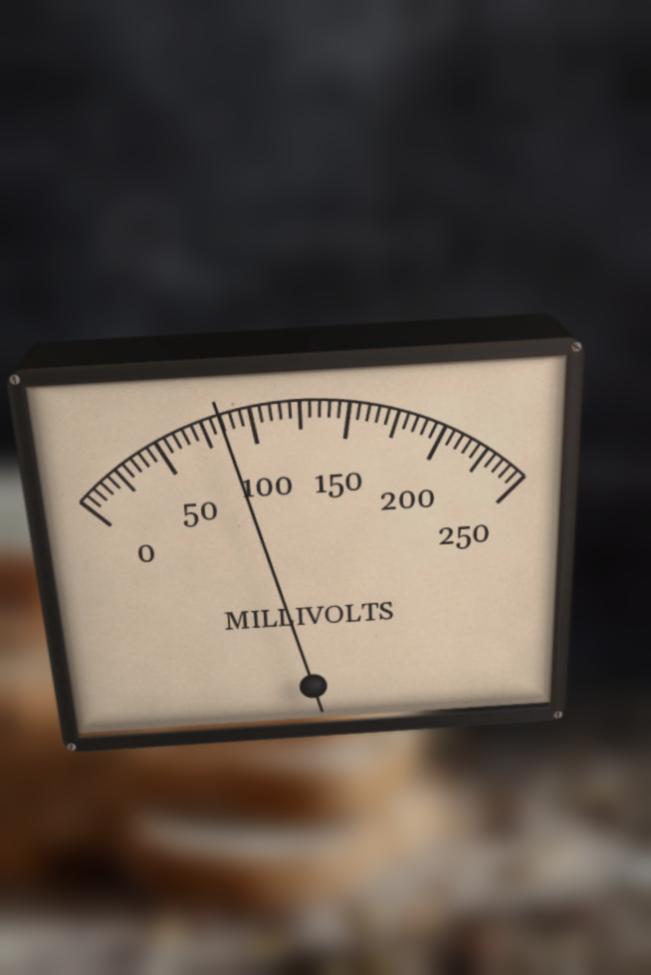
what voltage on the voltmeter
85 mV
